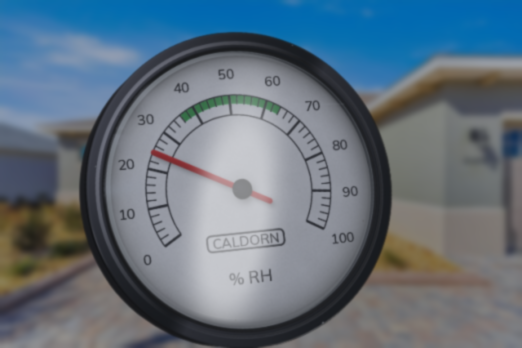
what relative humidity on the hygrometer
24 %
